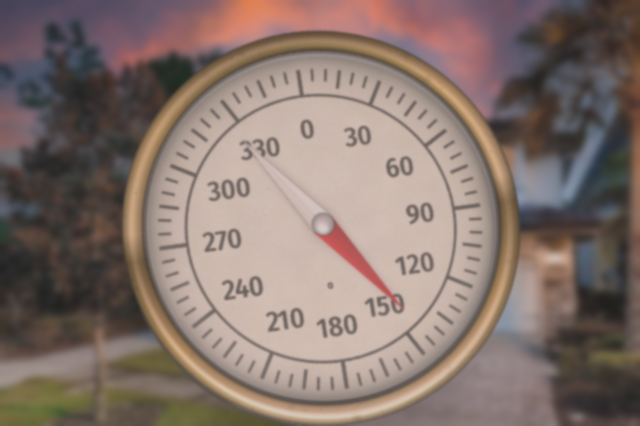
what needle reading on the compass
145 °
